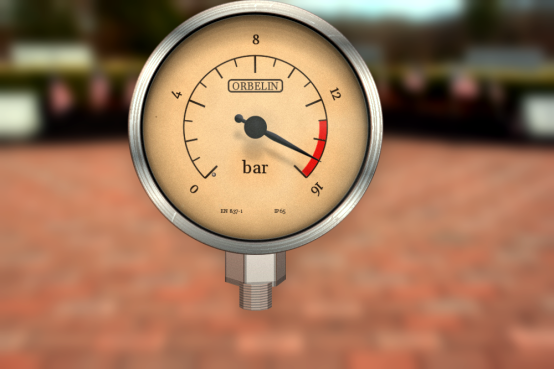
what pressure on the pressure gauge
15 bar
